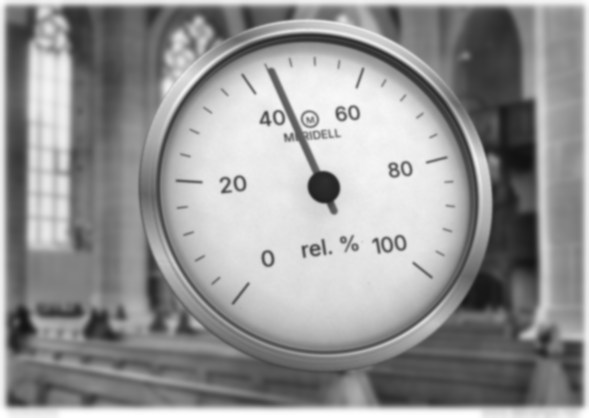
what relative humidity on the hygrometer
44 %
